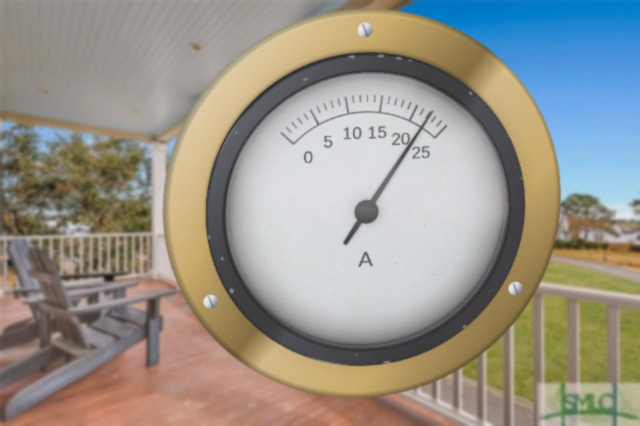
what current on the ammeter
22 A
